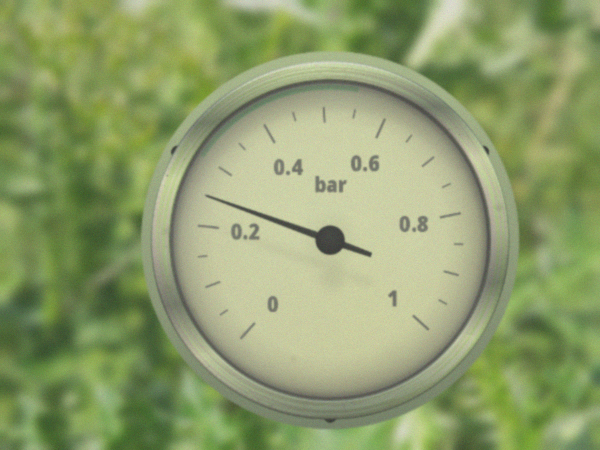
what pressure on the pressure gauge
0.25 bar
